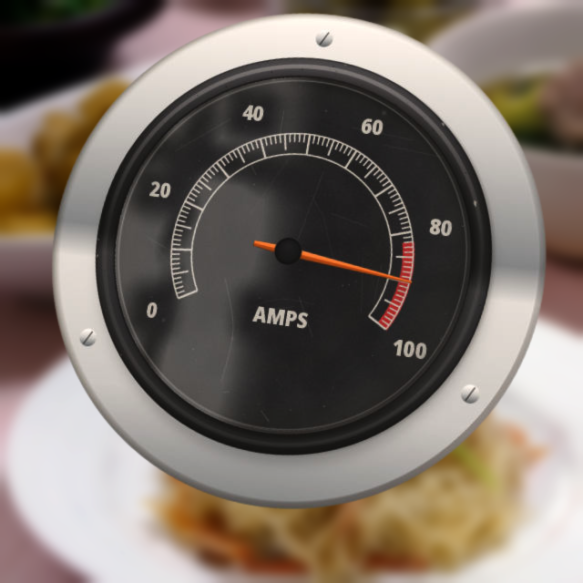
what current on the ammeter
90 A
